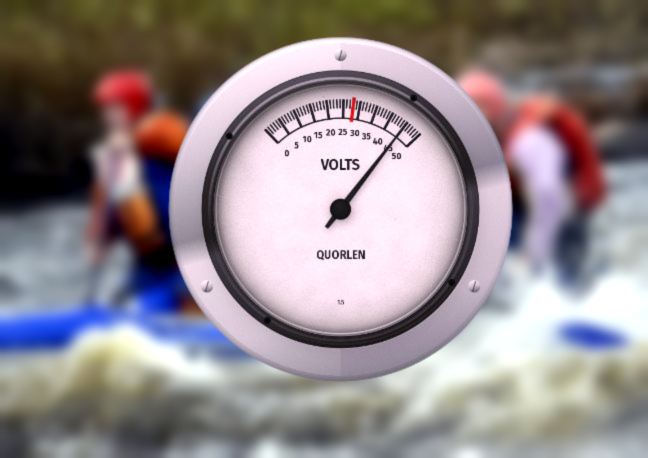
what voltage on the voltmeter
45 V
